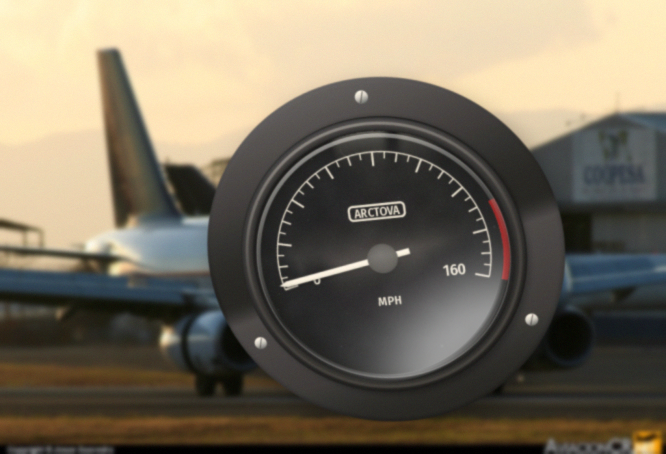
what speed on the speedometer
2.5 mph
